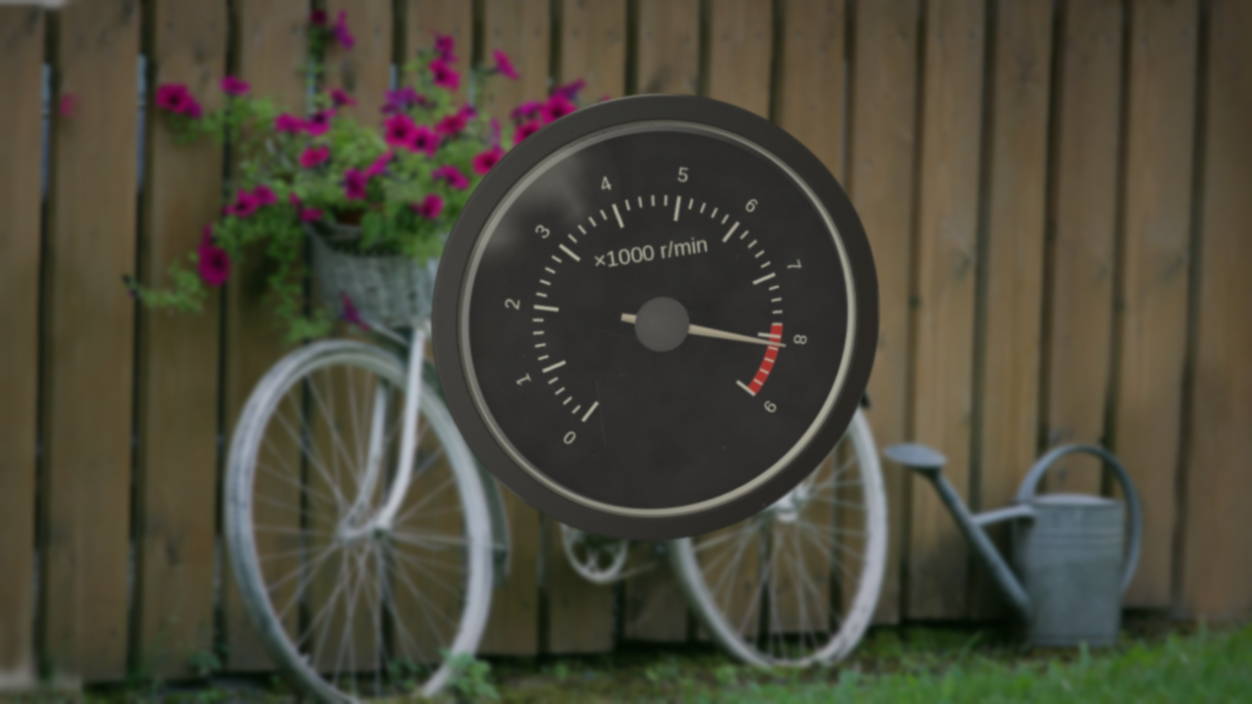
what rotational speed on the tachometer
8100 rpm
